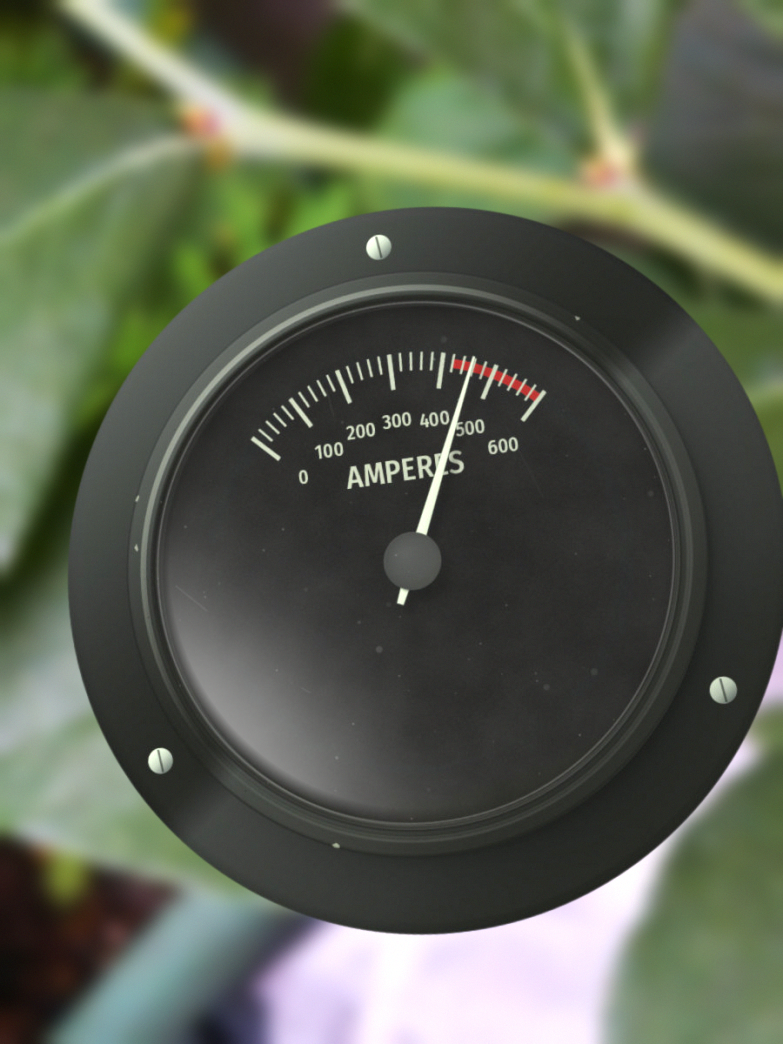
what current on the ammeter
460 A
